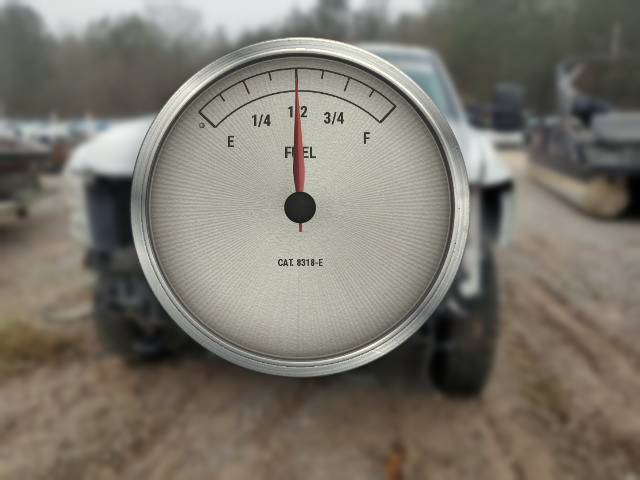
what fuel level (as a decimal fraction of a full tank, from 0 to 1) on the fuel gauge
0.5
